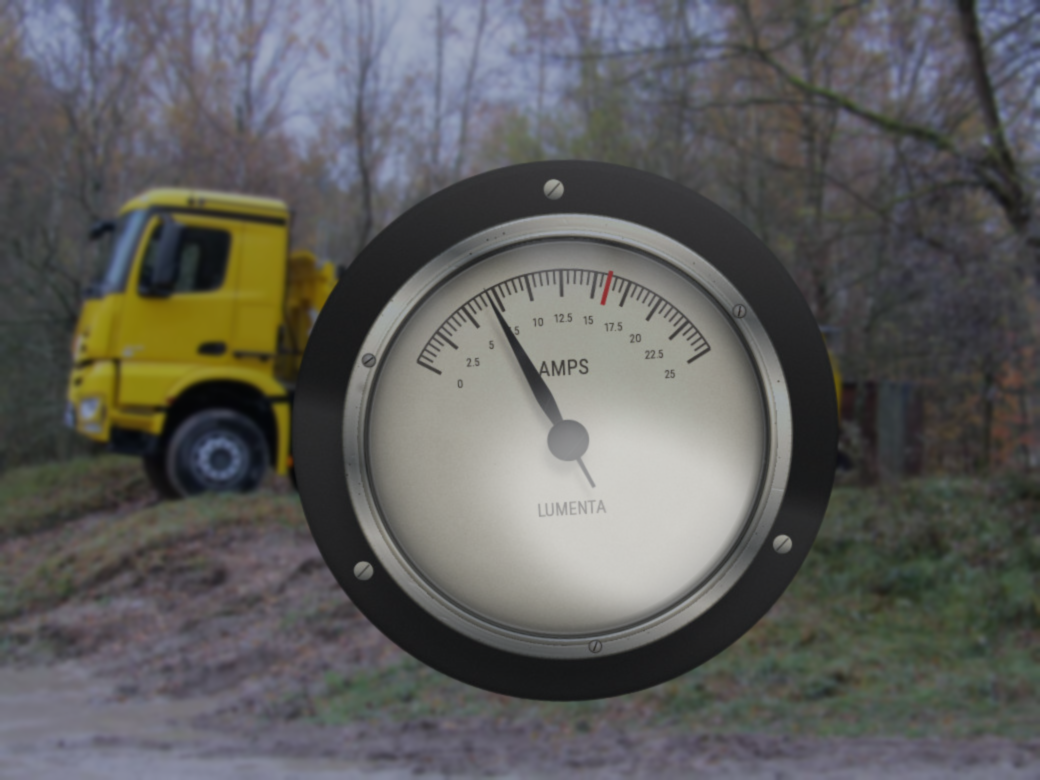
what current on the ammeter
7 A
